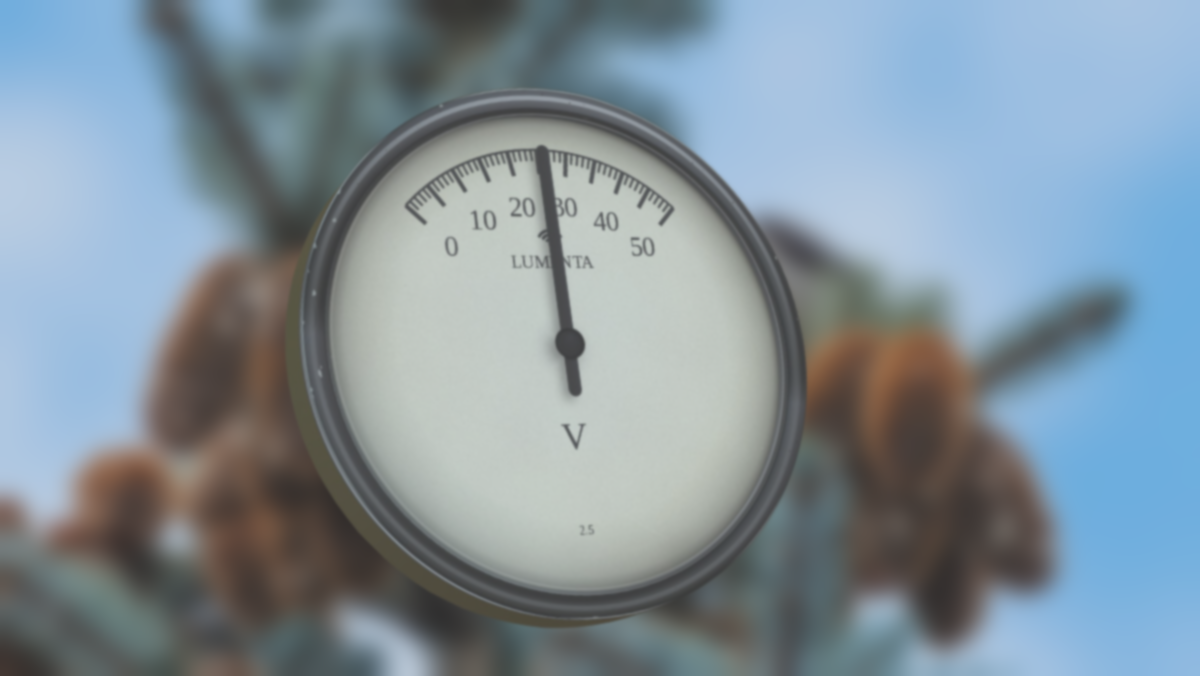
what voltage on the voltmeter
25 V
